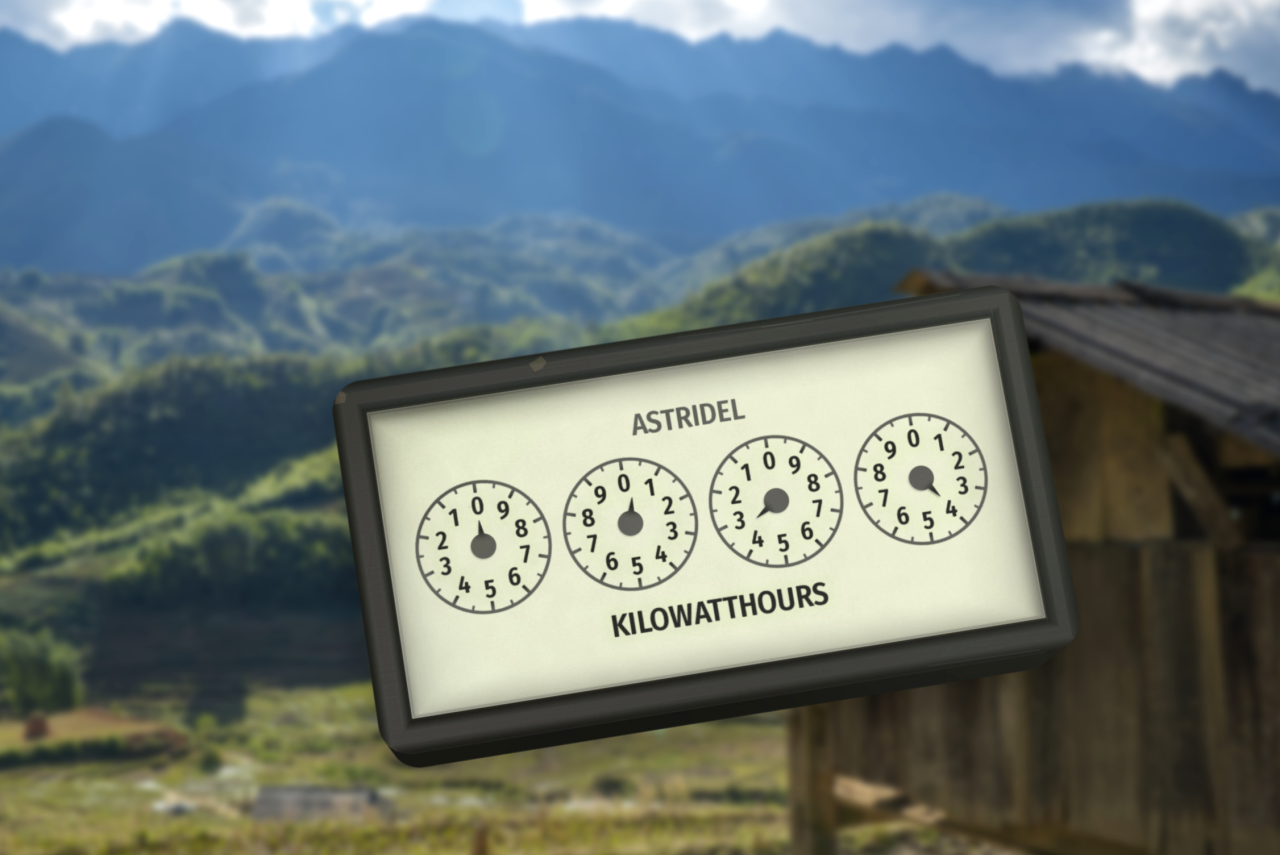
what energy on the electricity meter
34 kWh
